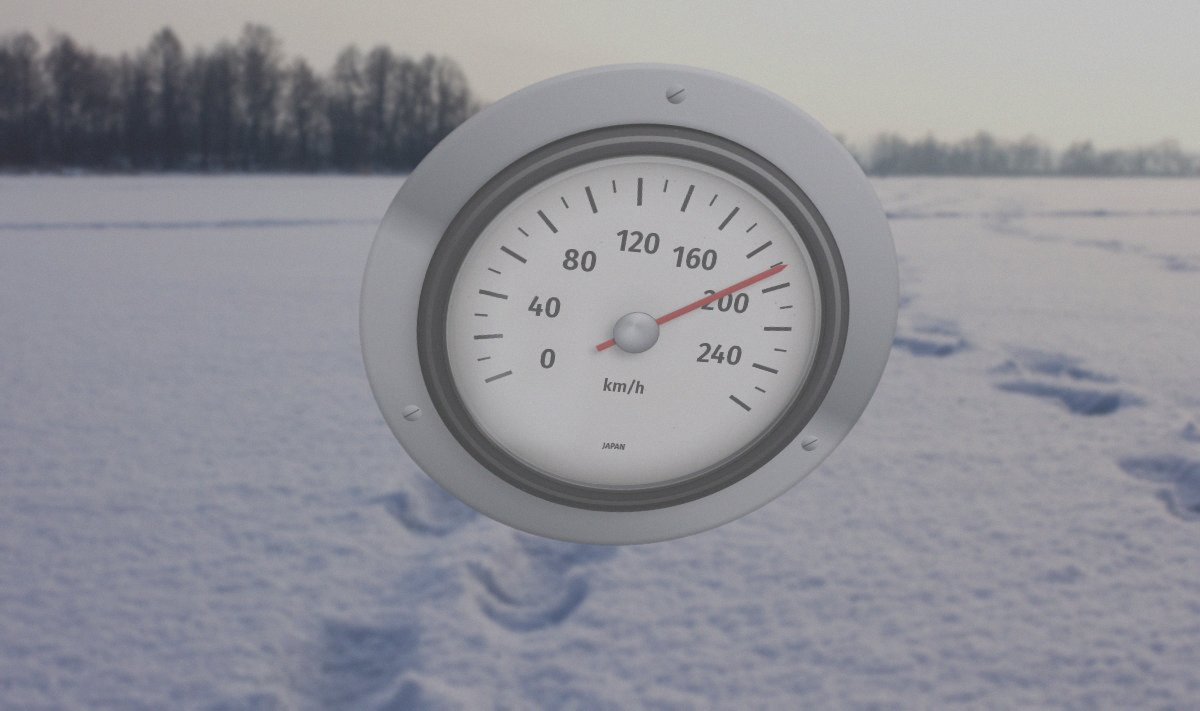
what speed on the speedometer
190 km/h
